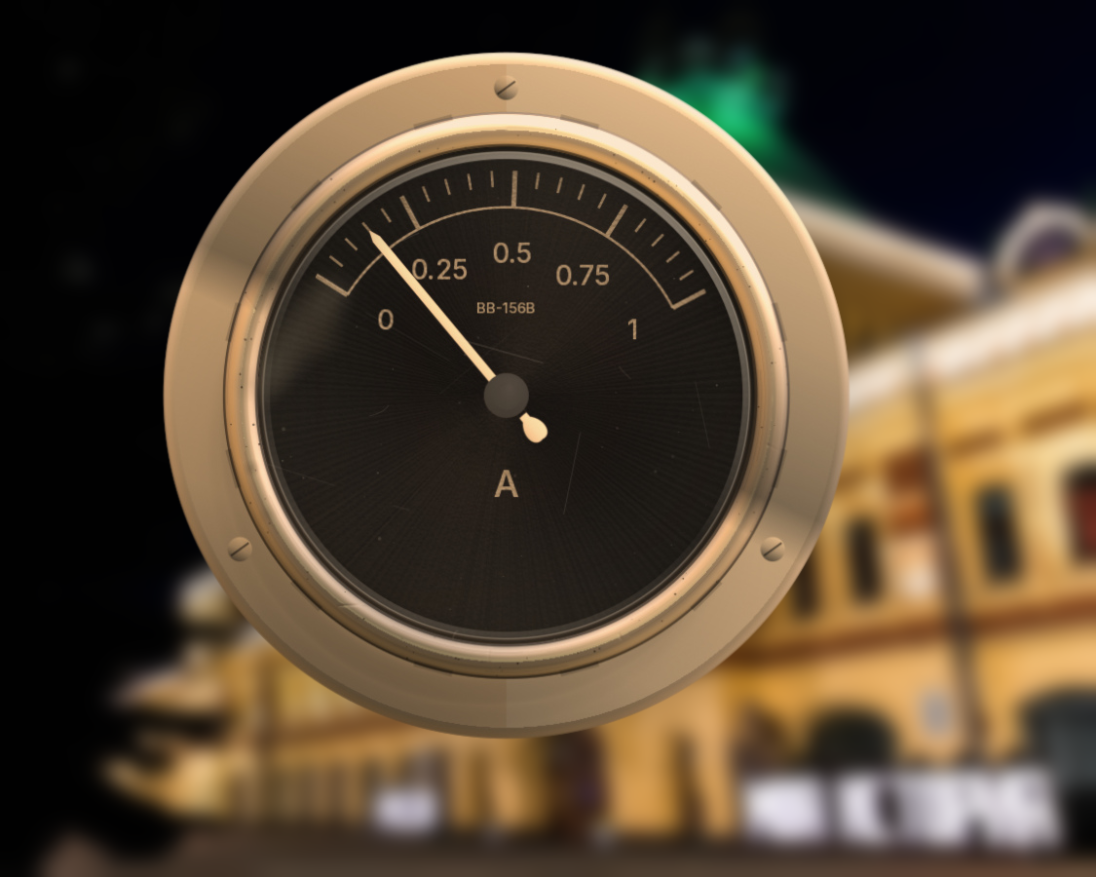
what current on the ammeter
0.15 A
